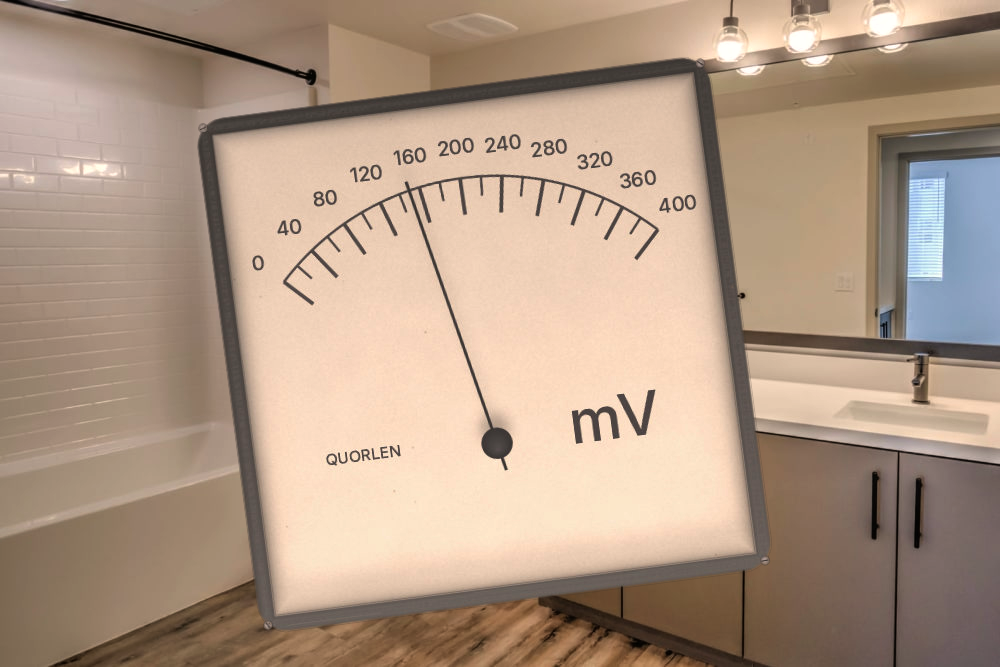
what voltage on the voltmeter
150 mV
